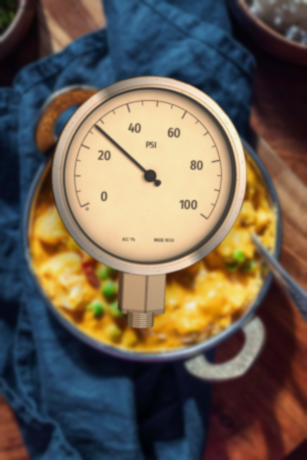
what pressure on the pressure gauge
27.5 psi
